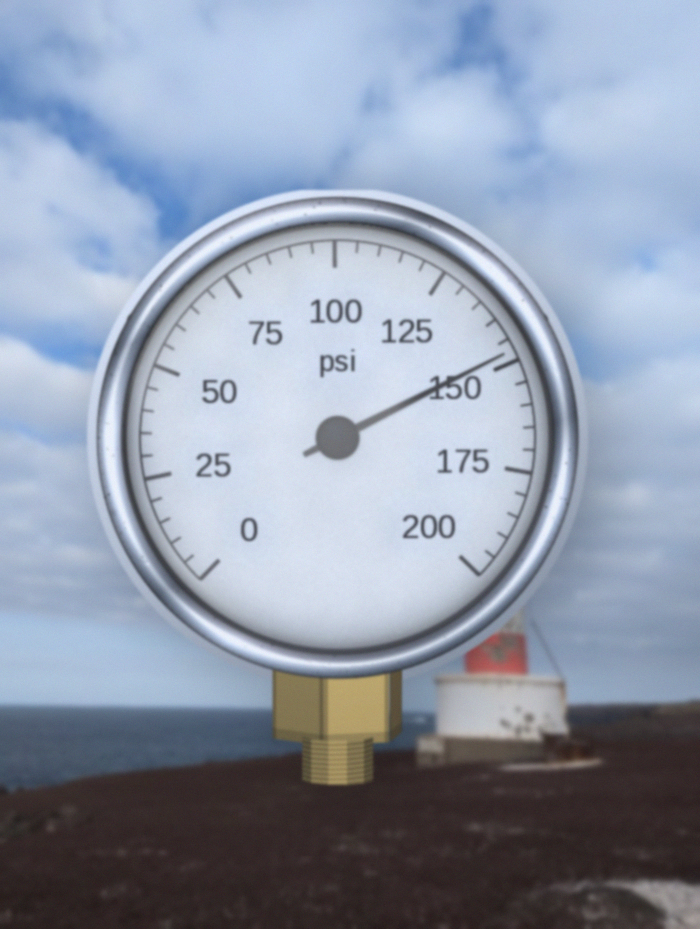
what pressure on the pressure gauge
147.5 psi
